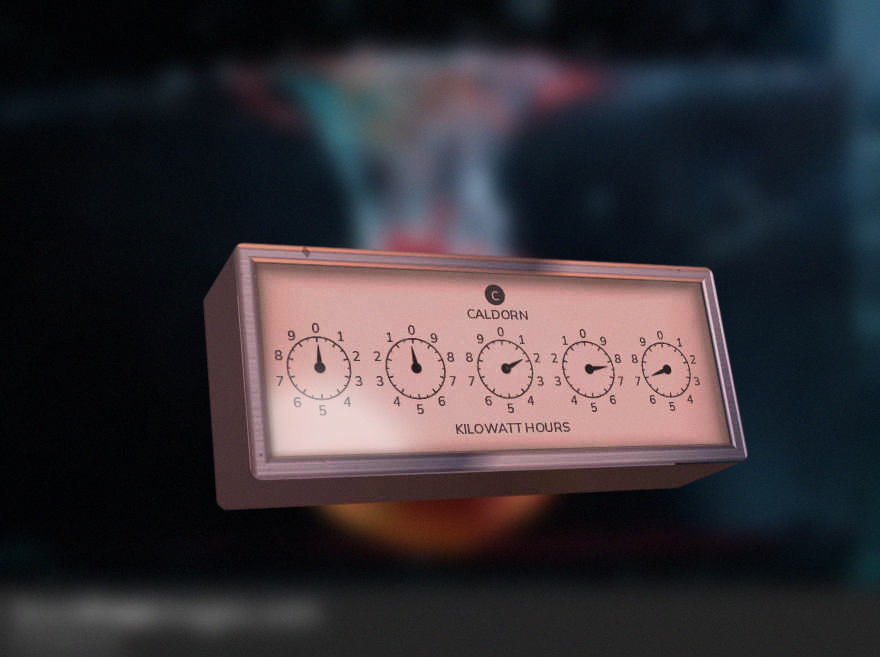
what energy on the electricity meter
177 kWh
